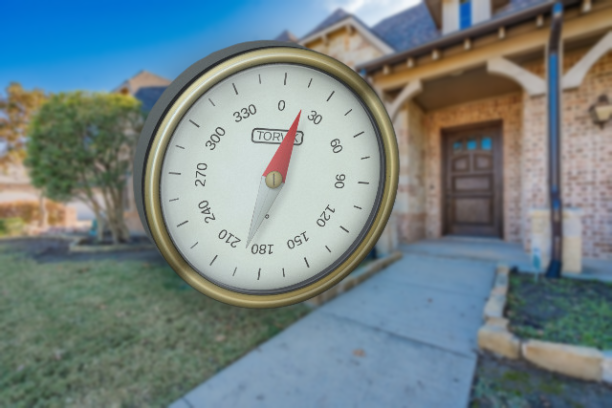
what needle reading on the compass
15 °
